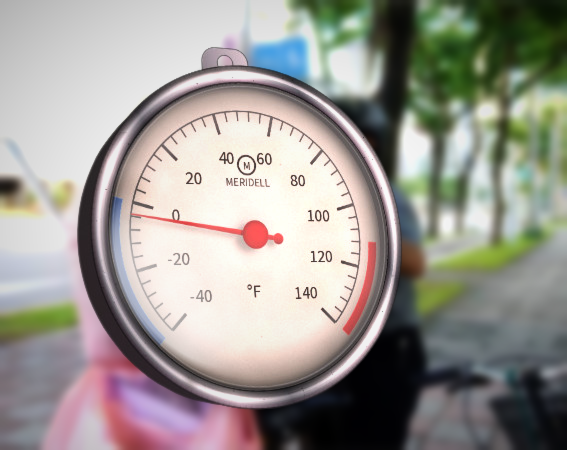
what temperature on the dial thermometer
-4 °F
